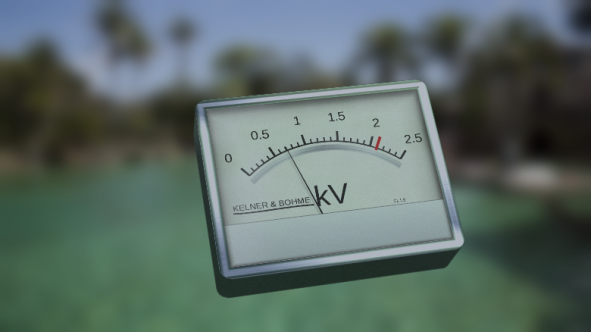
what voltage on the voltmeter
0.7 kV
